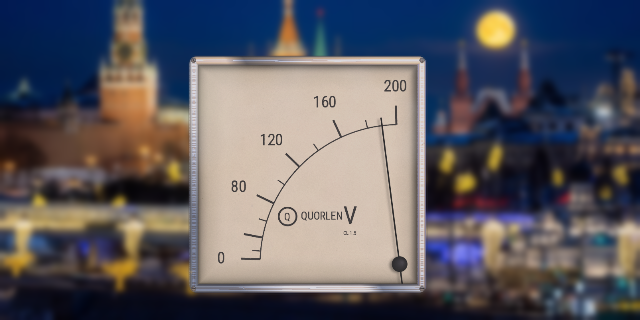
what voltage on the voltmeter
190 V
